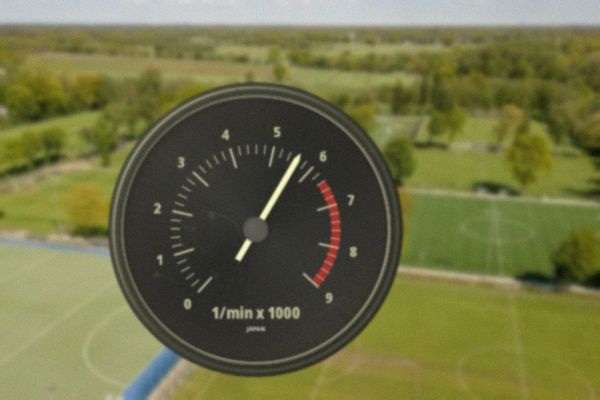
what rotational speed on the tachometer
5600 rpm
